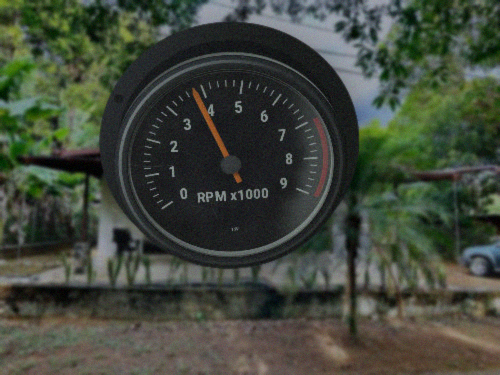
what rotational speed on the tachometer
3800 rpm
